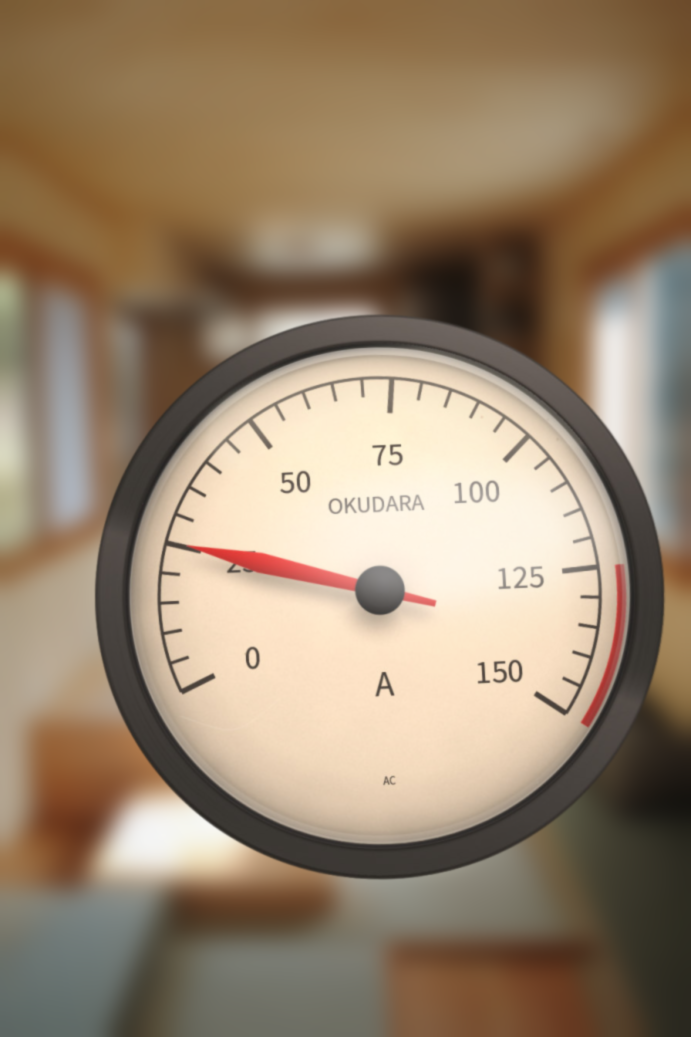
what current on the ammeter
25 A
